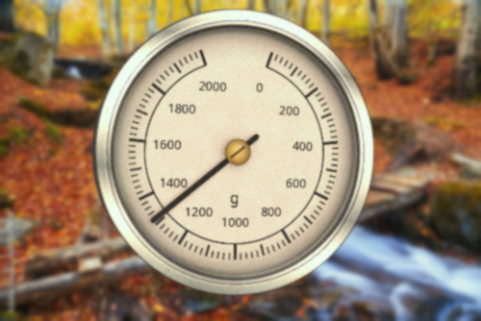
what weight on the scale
1320 g
